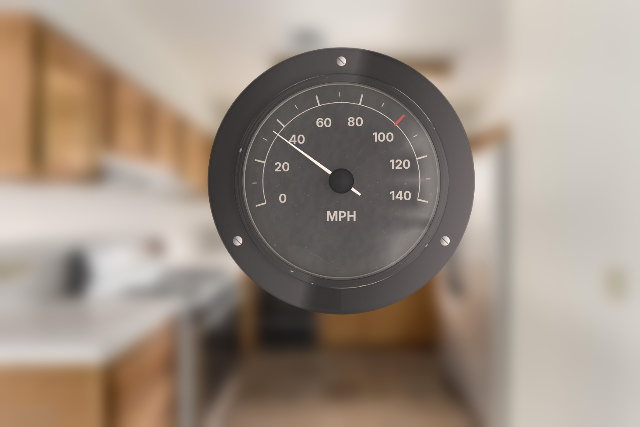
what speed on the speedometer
35 mph
